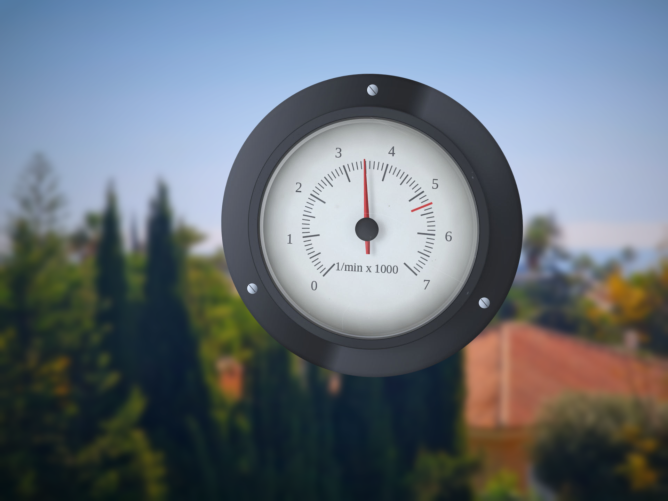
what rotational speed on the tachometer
3500 rpm
